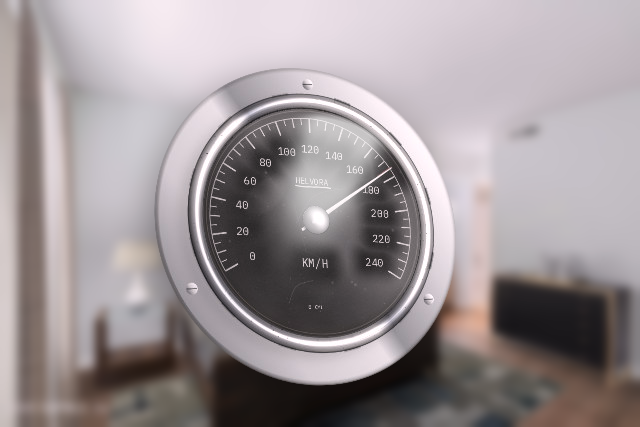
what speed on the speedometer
175 km/h
